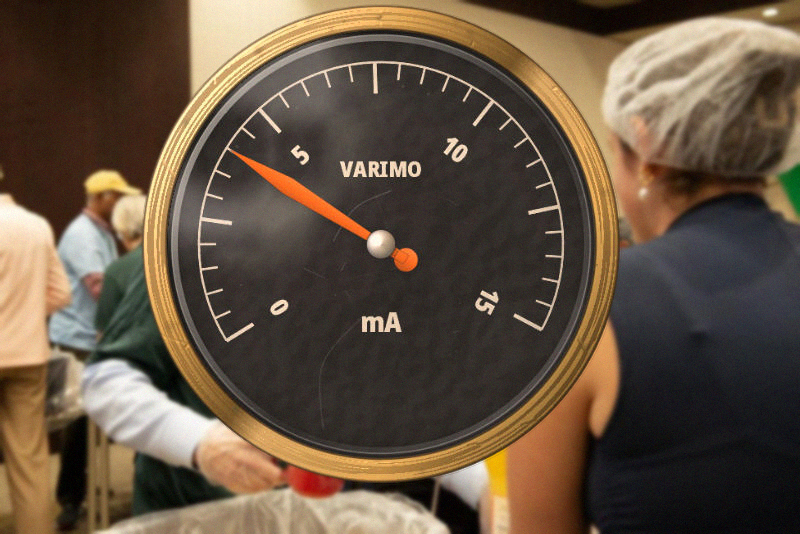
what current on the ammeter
4 mA
